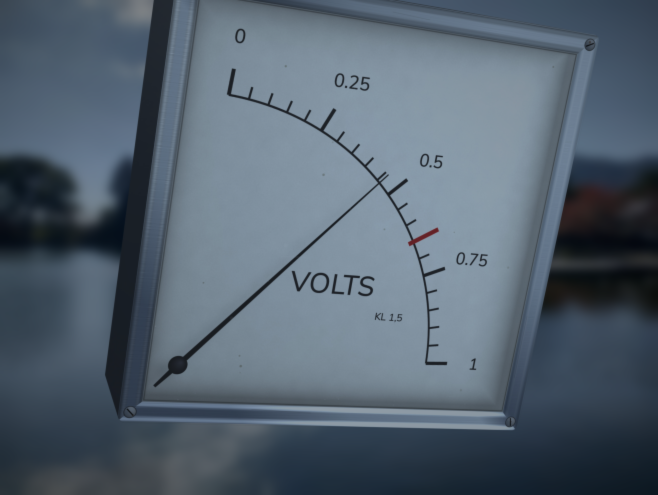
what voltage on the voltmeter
0.45 V
